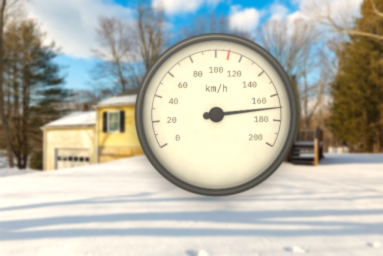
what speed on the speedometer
170 km/h
